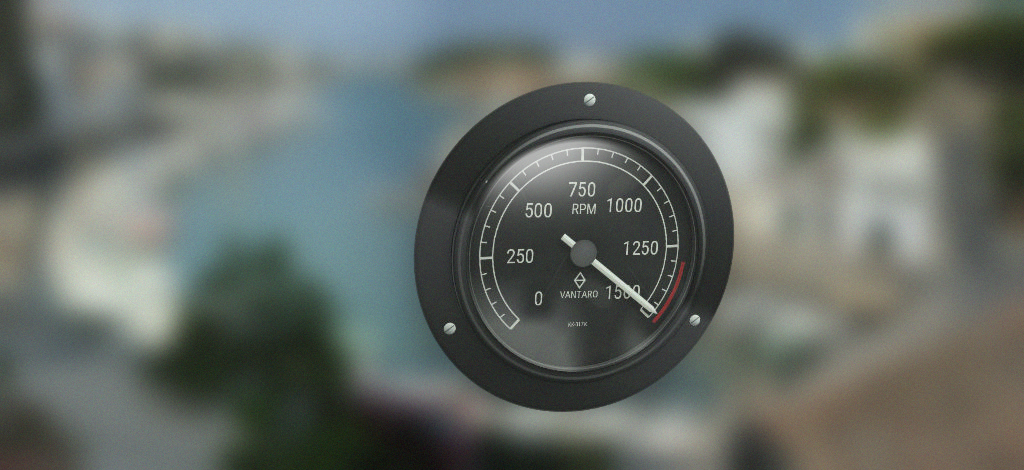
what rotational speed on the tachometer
1475 rpm
